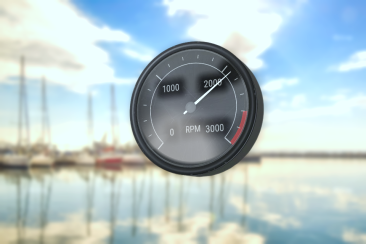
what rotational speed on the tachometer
2100 rpm
